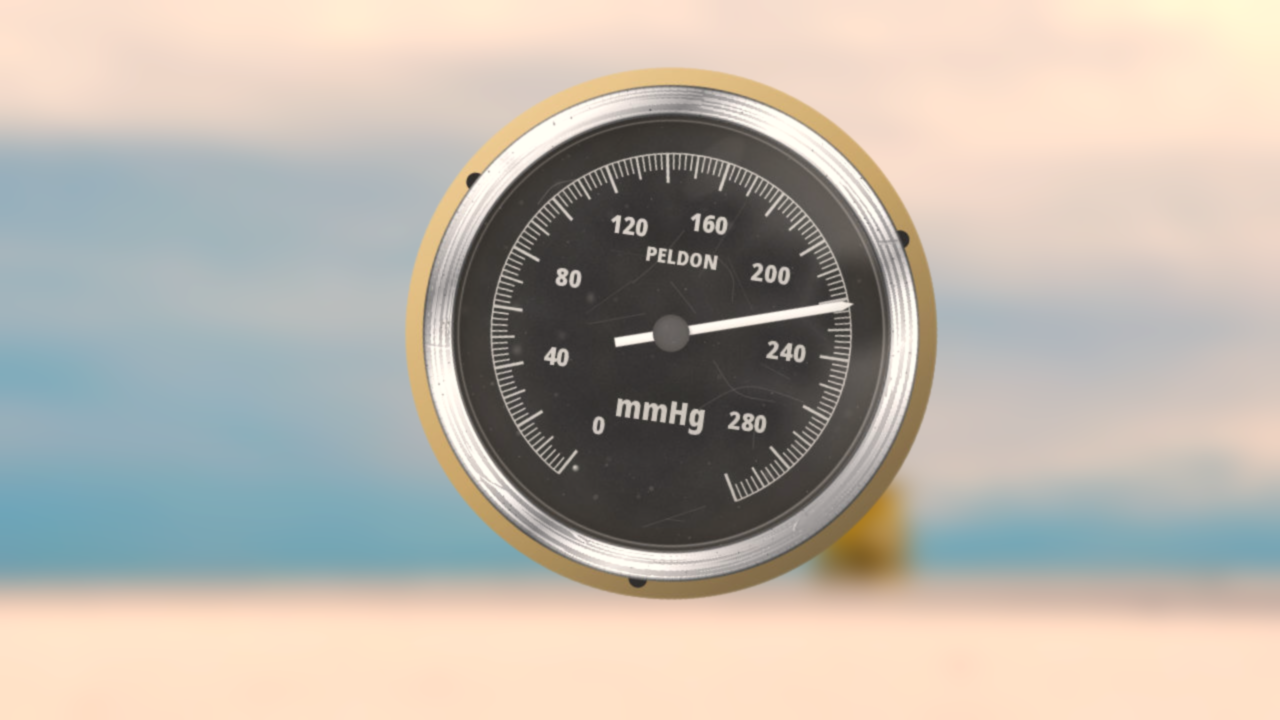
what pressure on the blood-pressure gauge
222 mmHg
